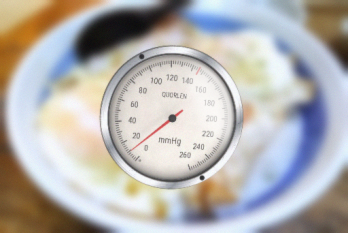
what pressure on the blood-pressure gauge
10 mmHg
